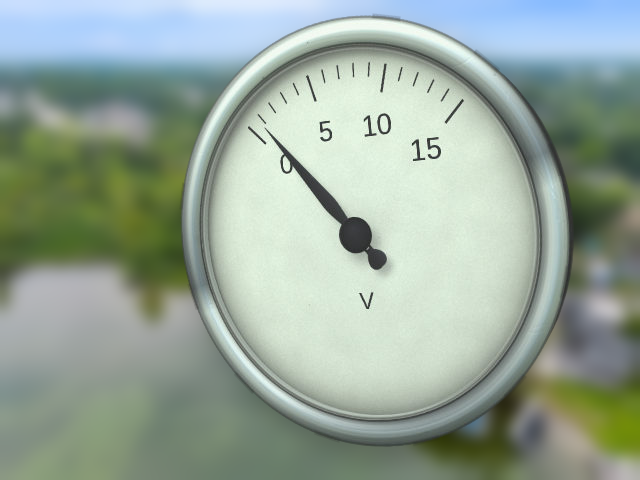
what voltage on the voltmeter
1 V
